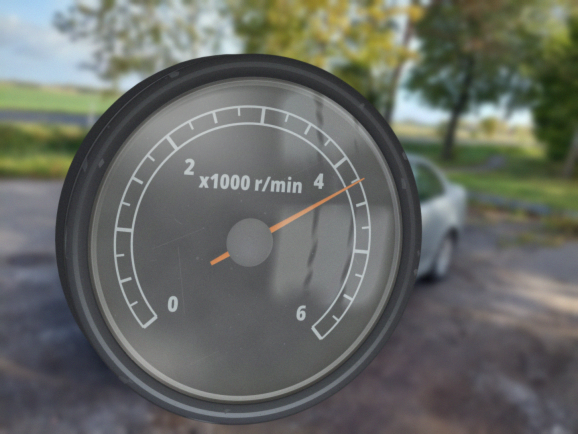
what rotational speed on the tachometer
4250 rpm
